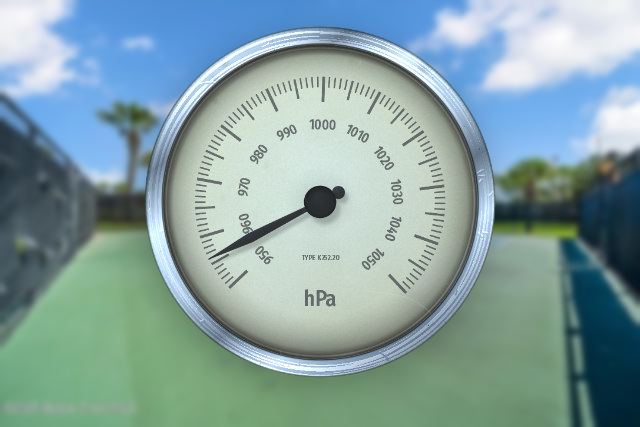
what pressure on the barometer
956 hPa
